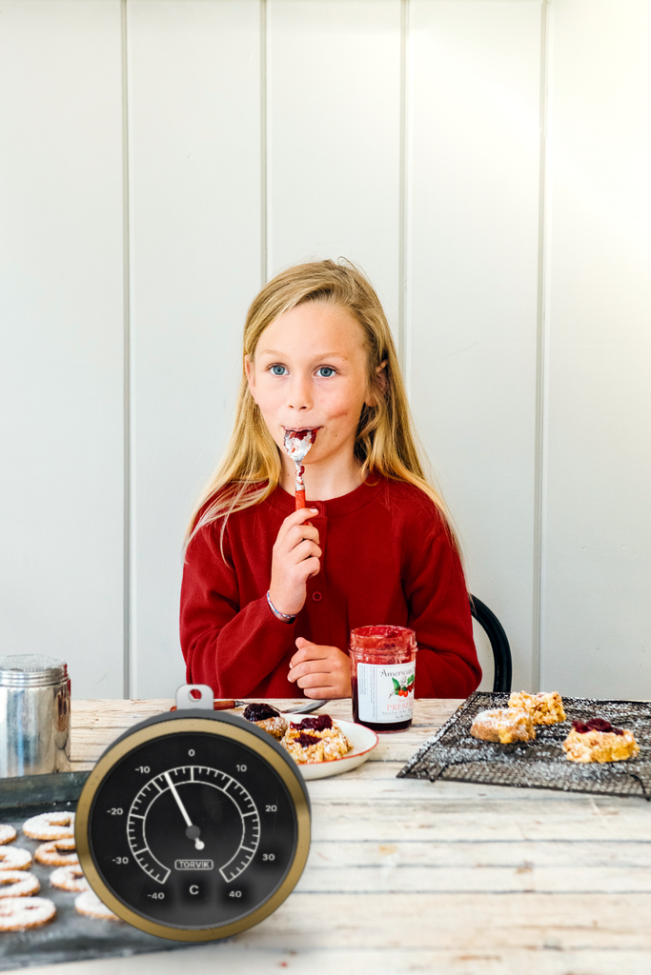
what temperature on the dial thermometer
-6 °C
